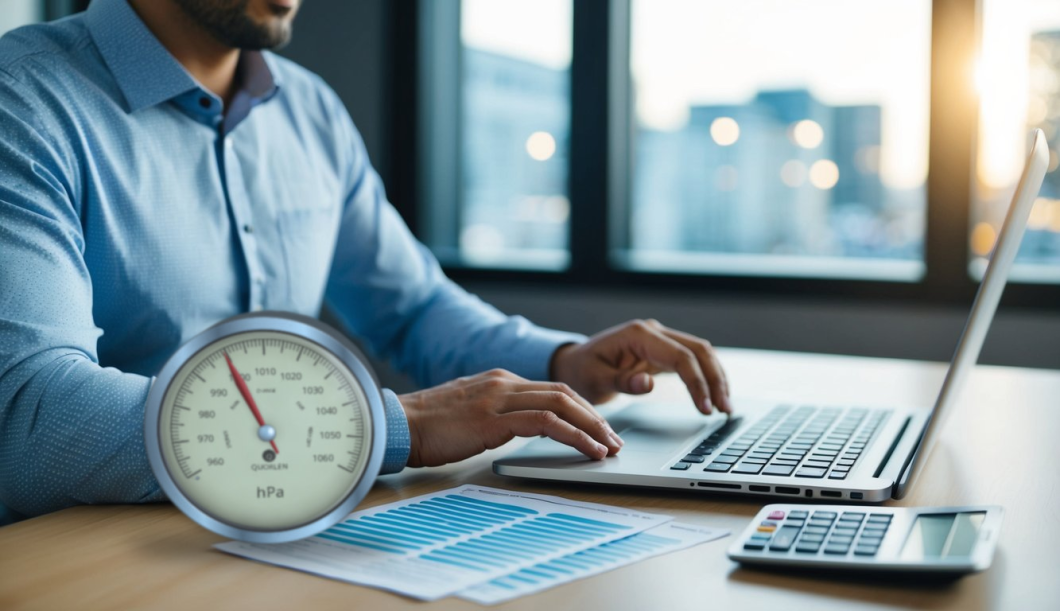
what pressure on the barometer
1000 hPa
